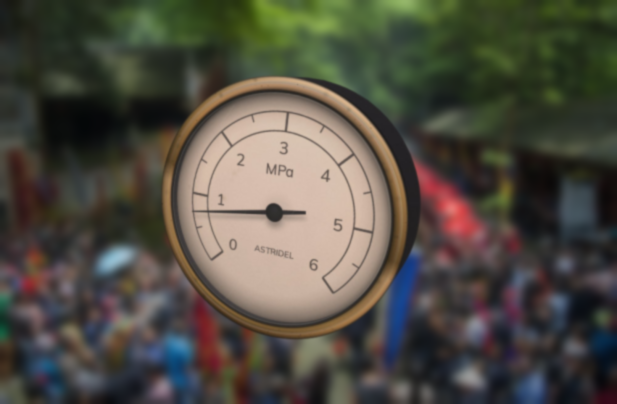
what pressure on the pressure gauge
0.75 MPa
